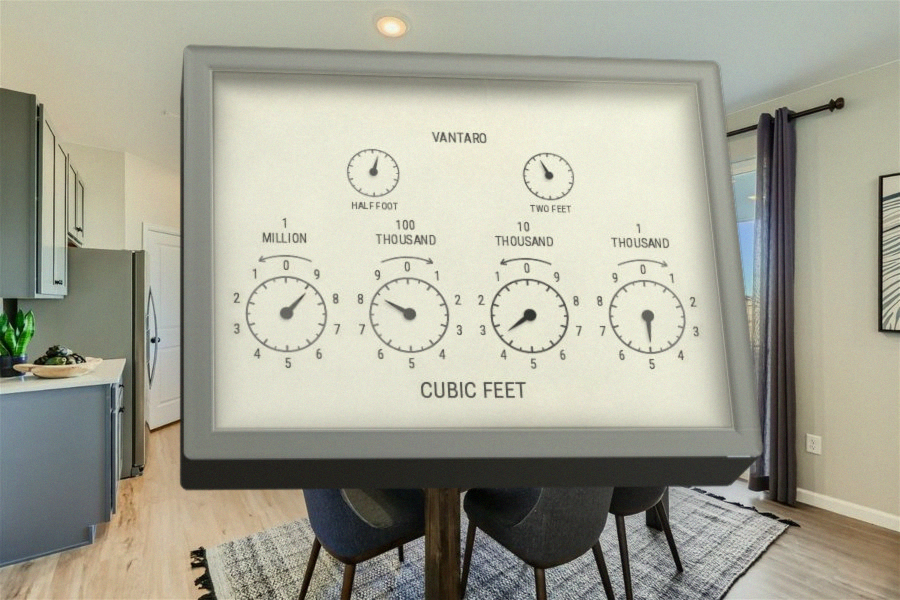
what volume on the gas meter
883500 ft³
